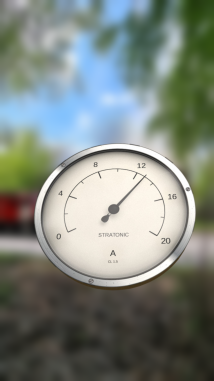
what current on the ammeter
13 A
